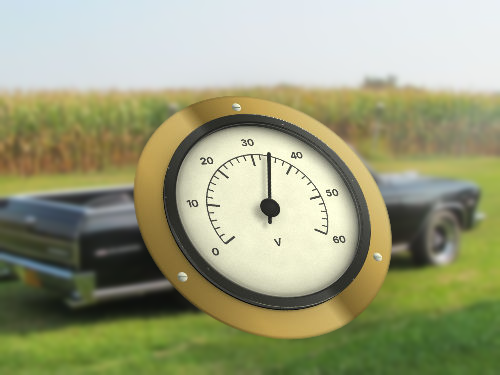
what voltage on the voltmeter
34 V
